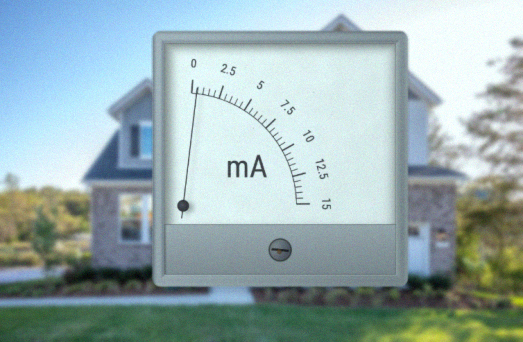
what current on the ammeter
0.5 mA
